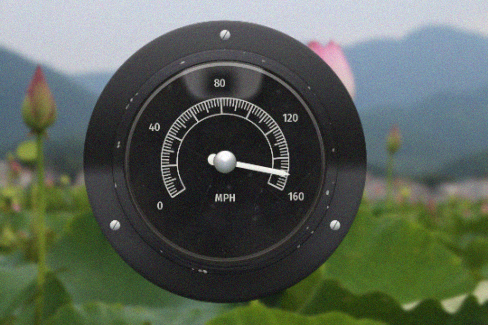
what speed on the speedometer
150 mph
